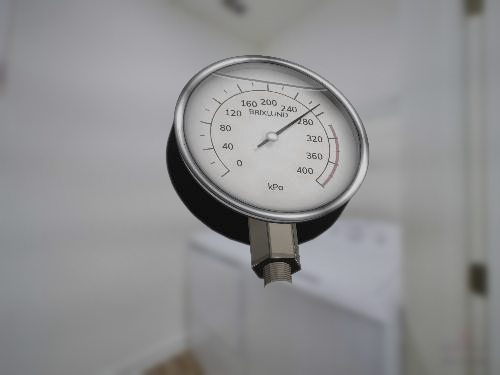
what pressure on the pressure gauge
270 kPa
